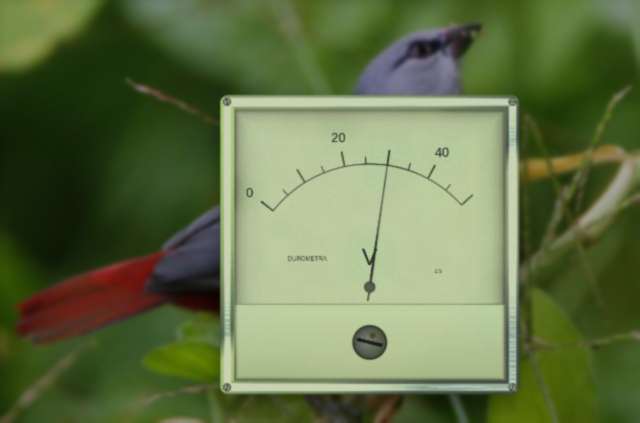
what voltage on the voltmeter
30 V
